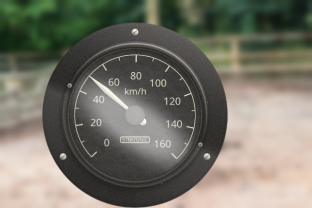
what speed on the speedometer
50 km/h
